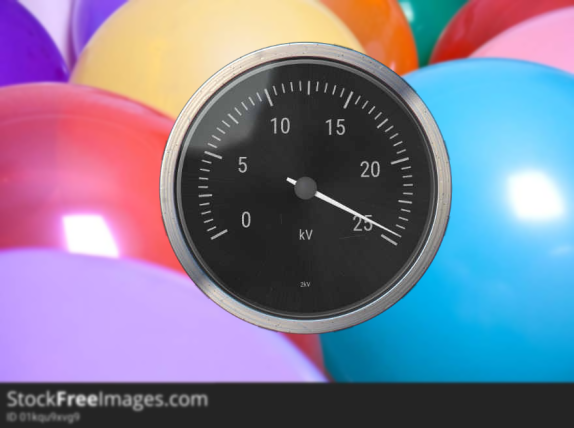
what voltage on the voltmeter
24.5 kV
